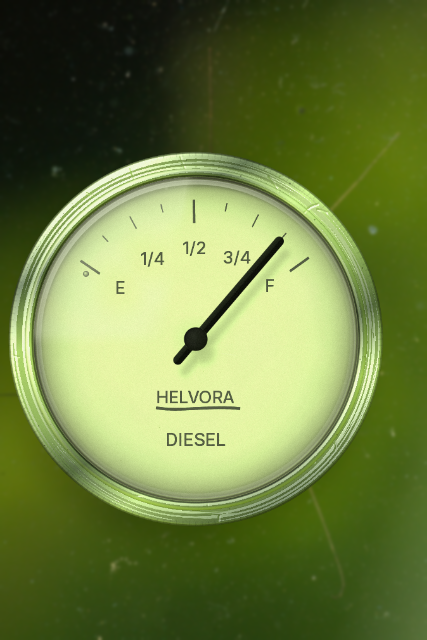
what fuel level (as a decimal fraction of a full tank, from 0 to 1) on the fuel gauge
0.875
